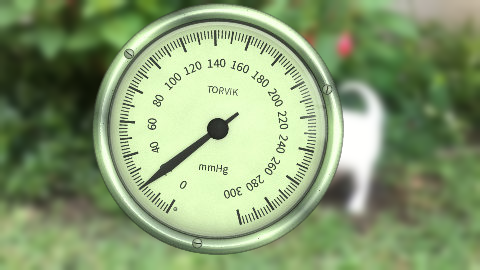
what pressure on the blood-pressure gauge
20 mmHg
